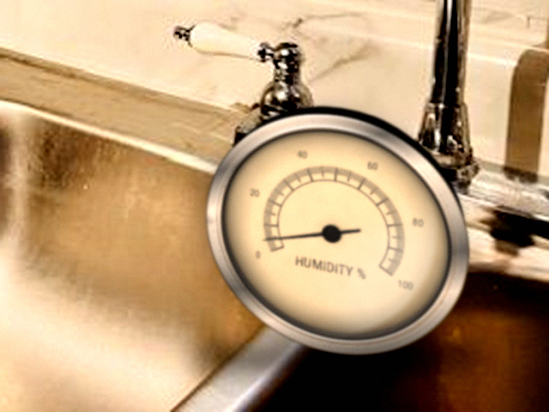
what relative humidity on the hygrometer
5 %
